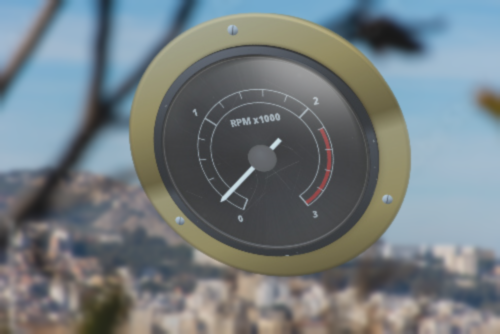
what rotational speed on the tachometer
200 rpm
